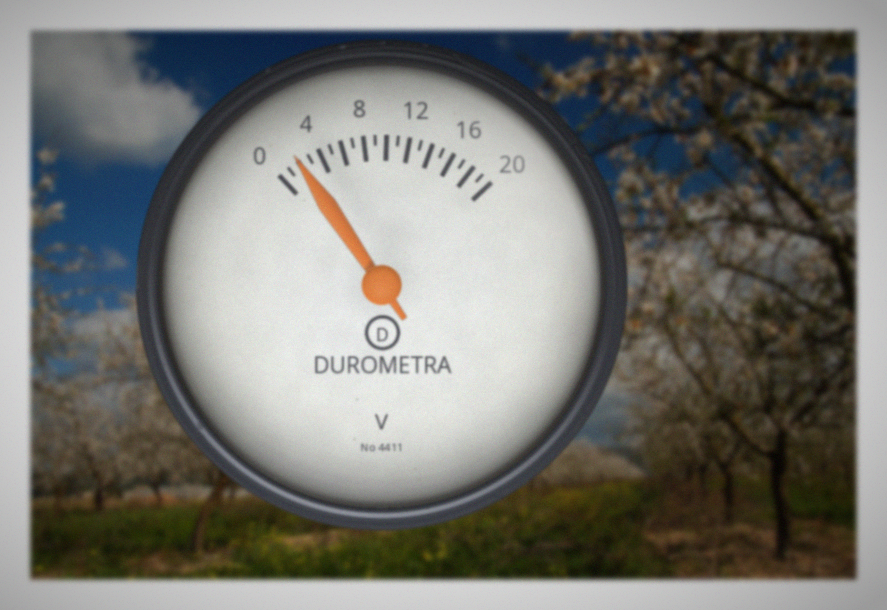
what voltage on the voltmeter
2 V
